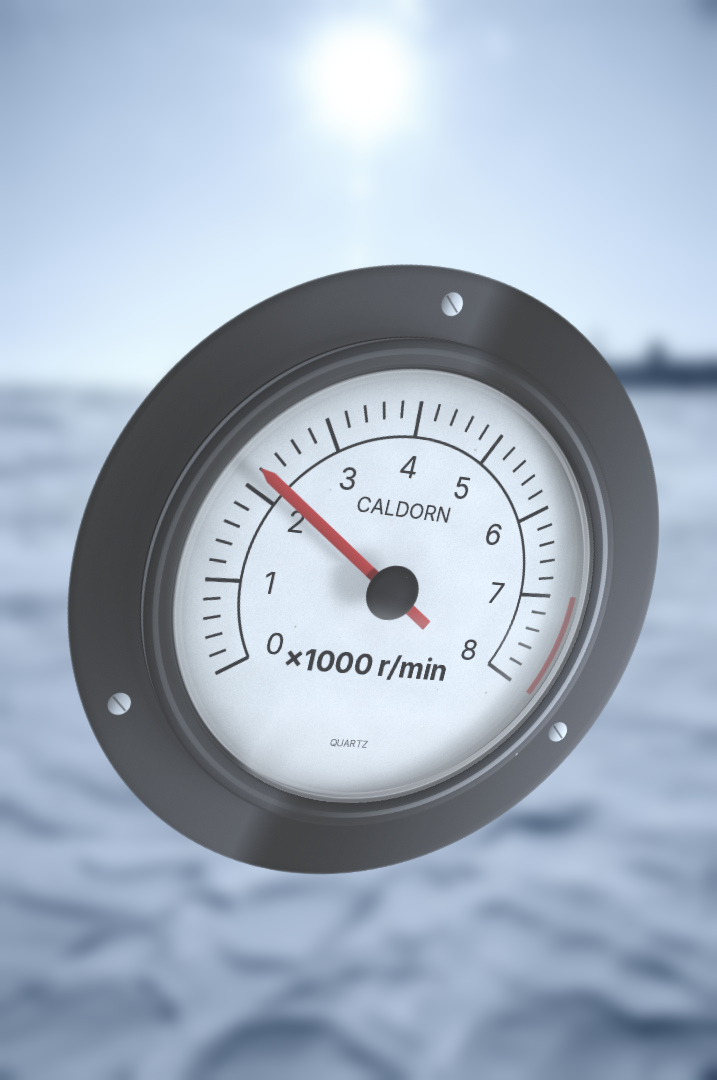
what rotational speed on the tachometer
2200 rpm
